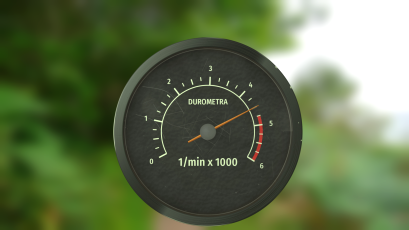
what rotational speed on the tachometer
4500 rpm
